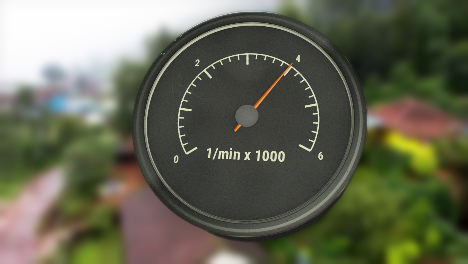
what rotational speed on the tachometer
4000 rpm
